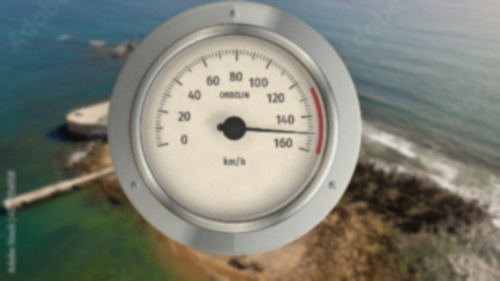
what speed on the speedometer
150 km/h
